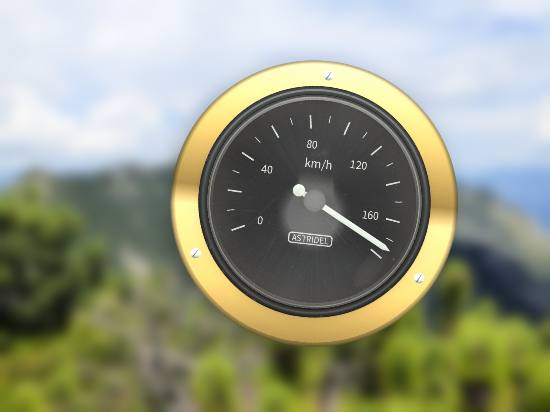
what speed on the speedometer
175 km/h
